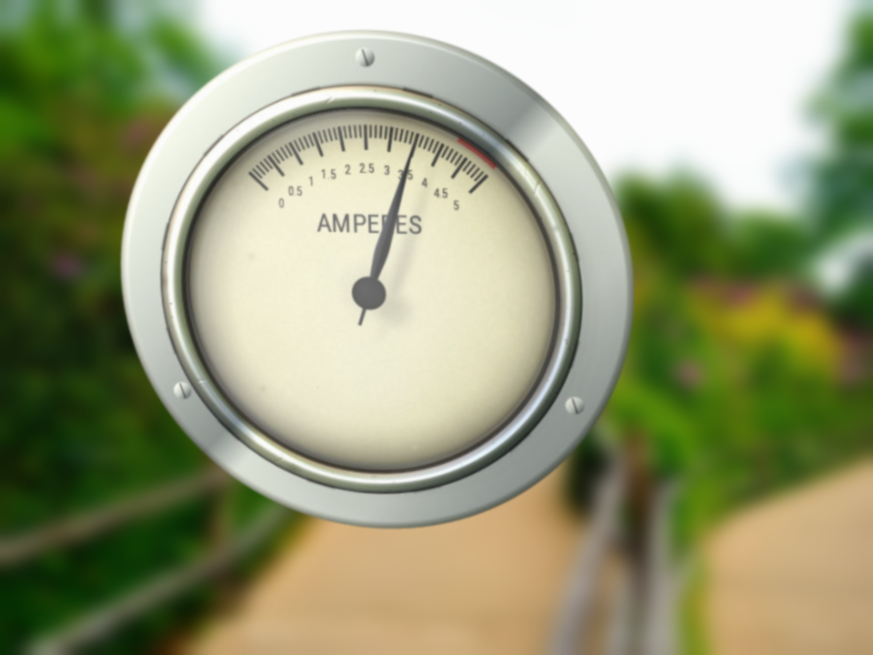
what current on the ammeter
3.5 A
